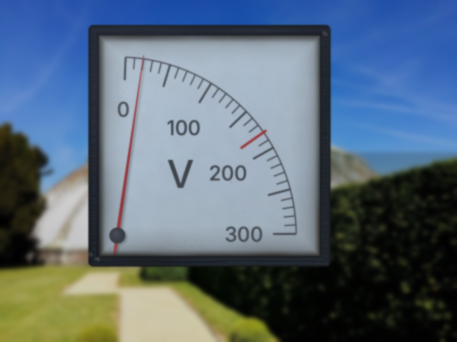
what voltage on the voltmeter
20 V
